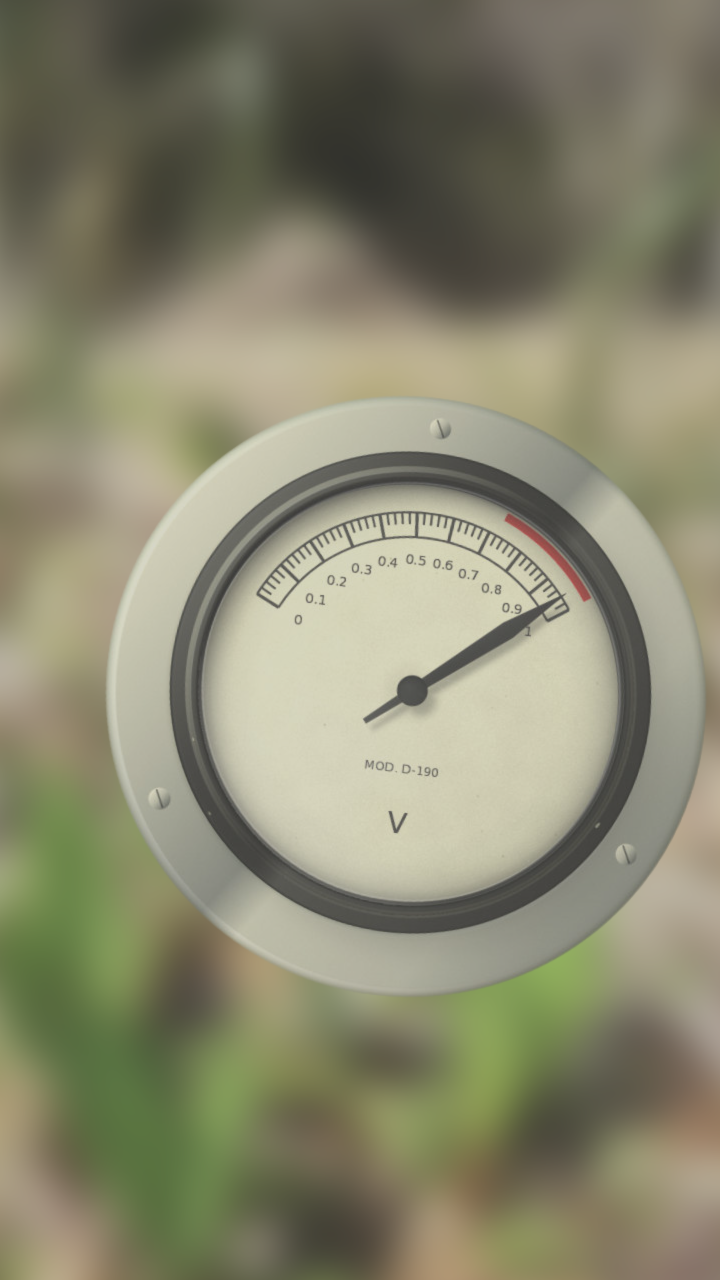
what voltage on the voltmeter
0.96 V
